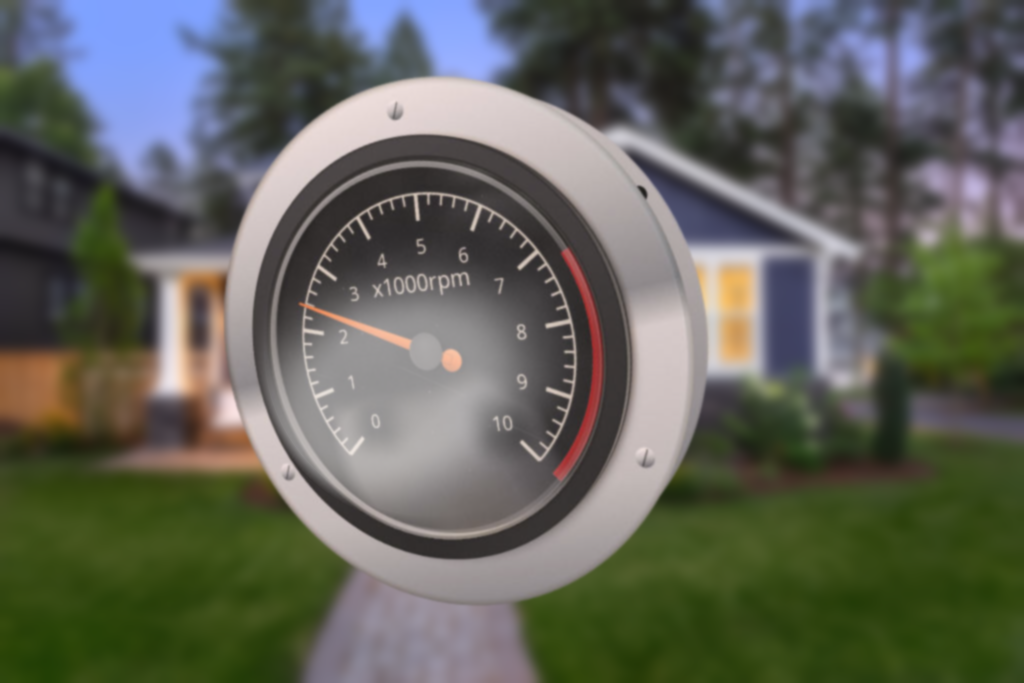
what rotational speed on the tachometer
2400 rpm
